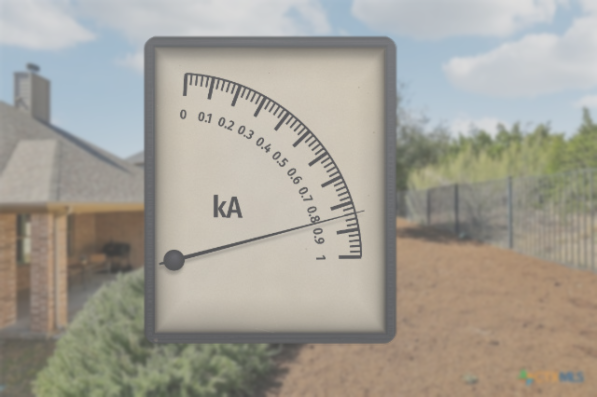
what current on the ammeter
0.84 kA
